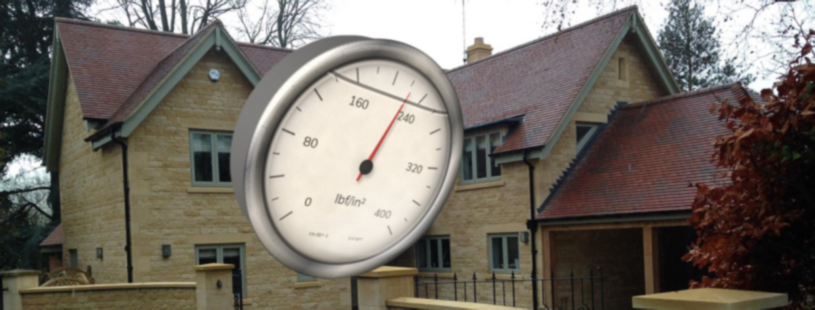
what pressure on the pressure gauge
220 psi
